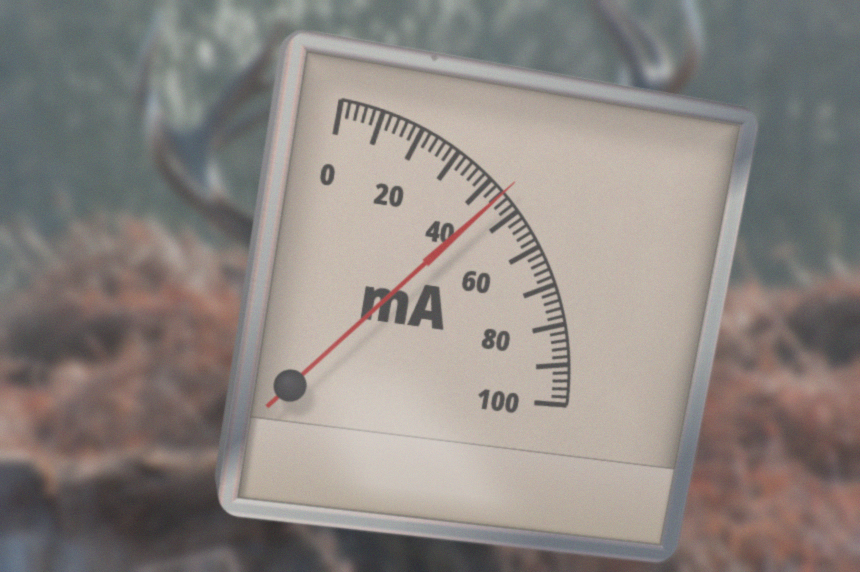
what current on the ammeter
44 mA
